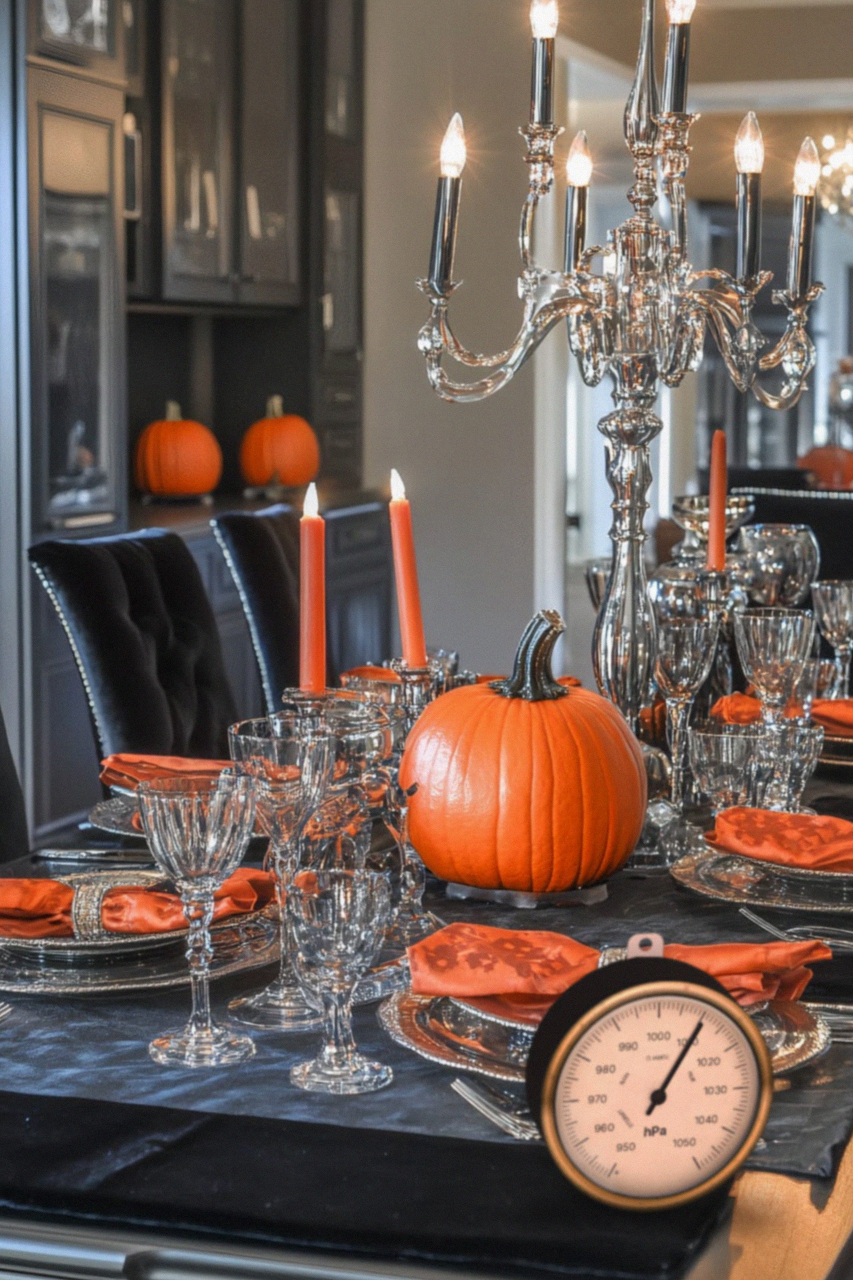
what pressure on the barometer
1010 hPa
